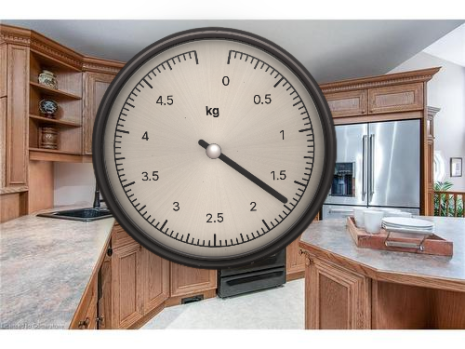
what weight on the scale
1.7 kg
